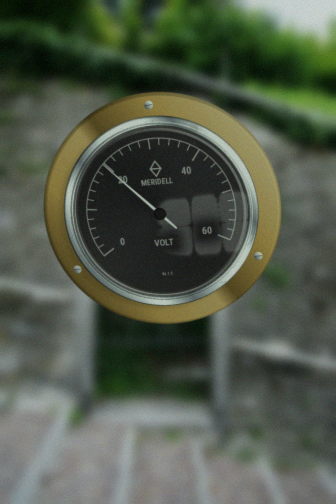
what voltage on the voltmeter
20 V
